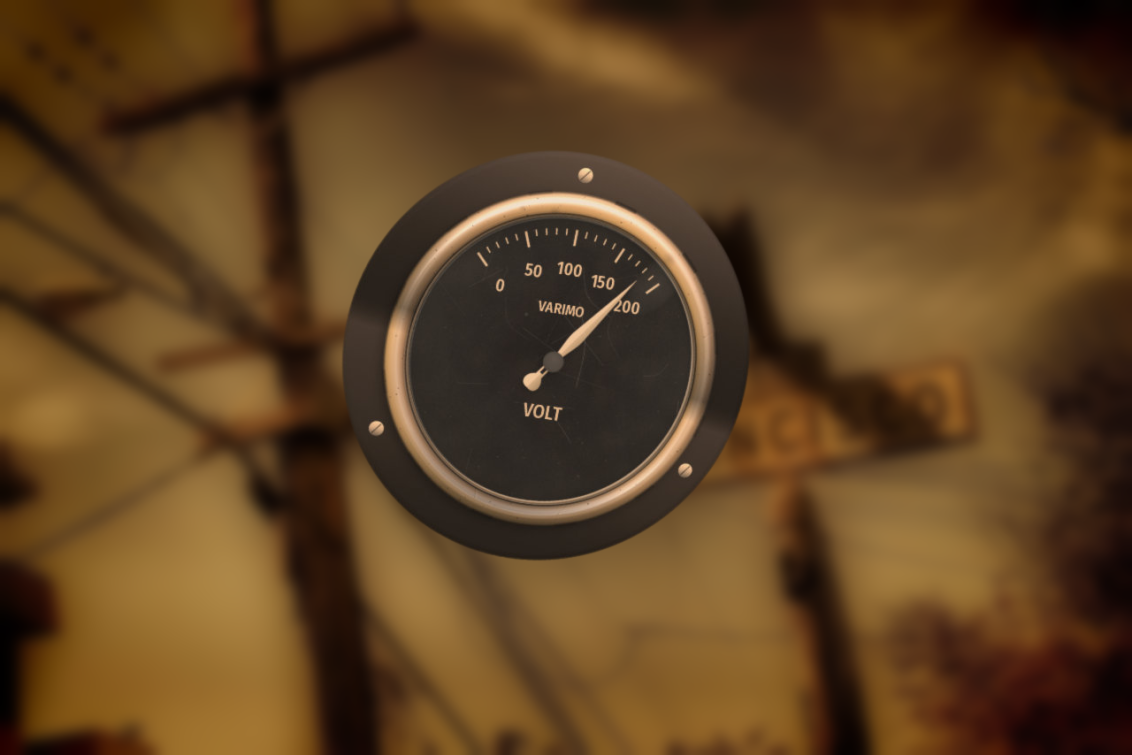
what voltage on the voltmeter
180 V
